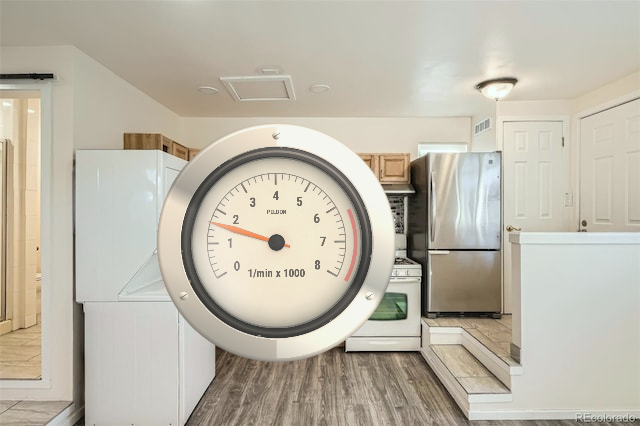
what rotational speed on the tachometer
1600 rpm
